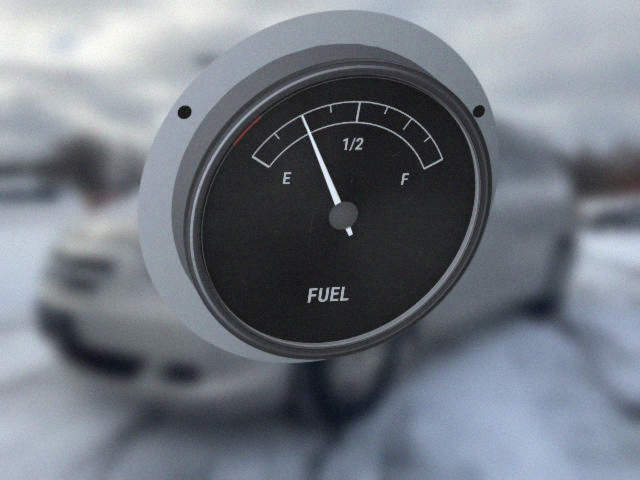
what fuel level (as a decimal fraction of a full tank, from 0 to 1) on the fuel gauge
0.25
